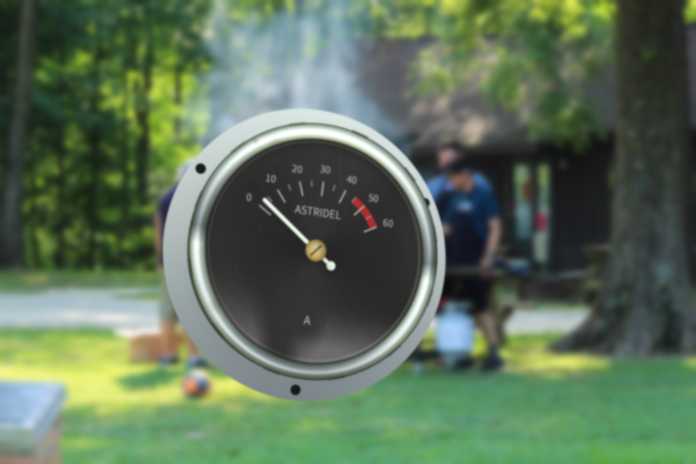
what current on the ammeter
2.5 A
